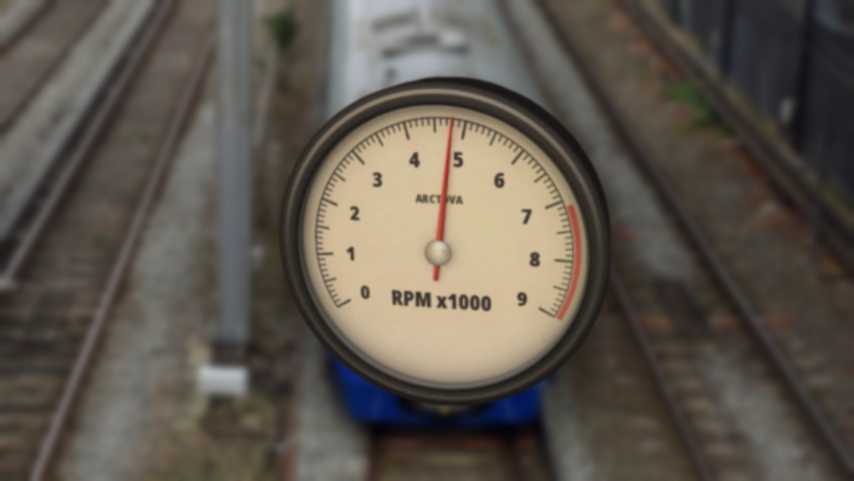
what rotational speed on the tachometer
4800 rpm
